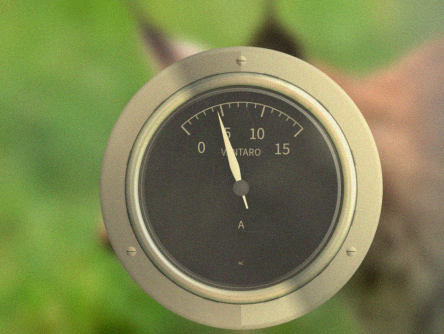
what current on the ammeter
4.5 A
